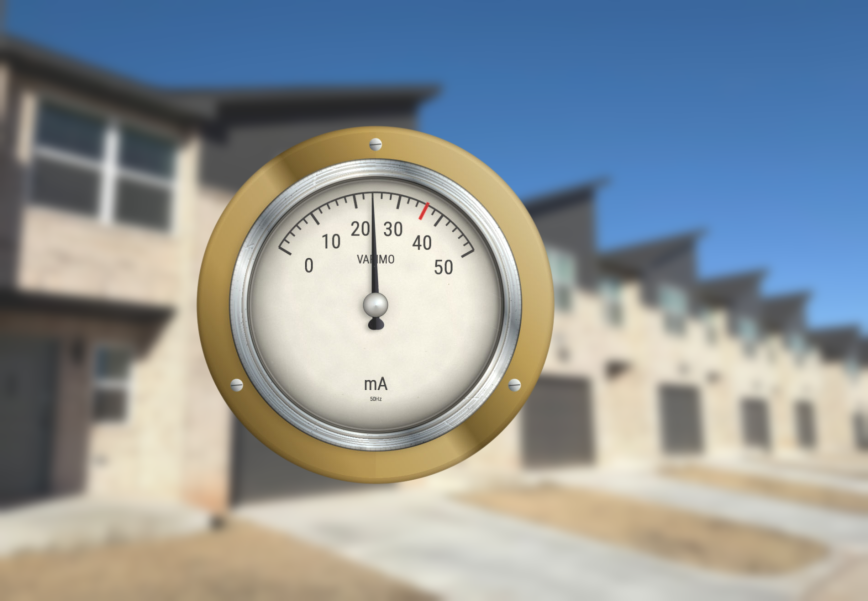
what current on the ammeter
24 mA
